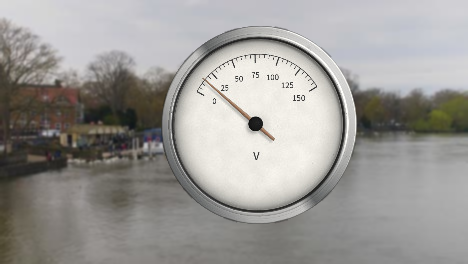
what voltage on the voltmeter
15 V
